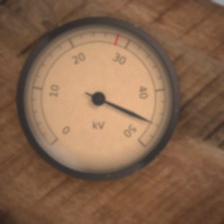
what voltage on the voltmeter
46 kV
